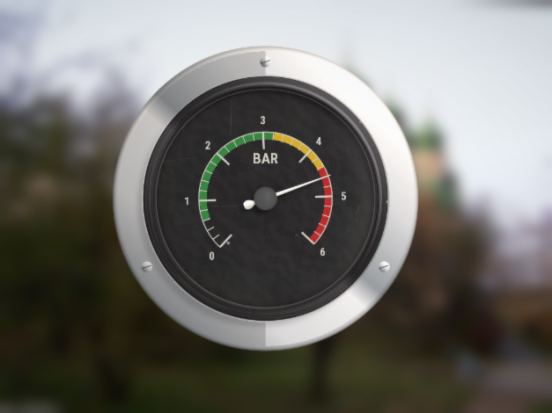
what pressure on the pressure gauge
4.6 bar
